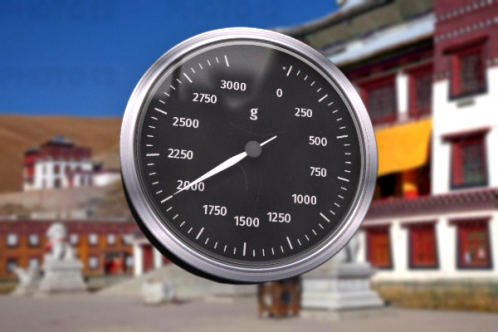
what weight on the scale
2000 g
